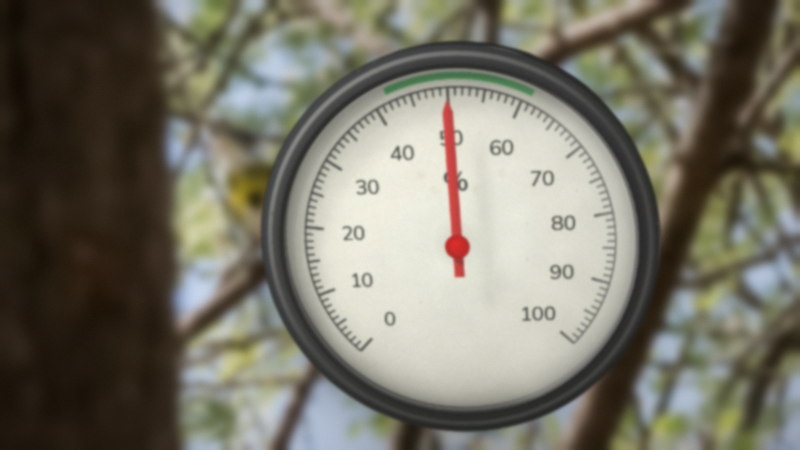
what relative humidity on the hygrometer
50 %
